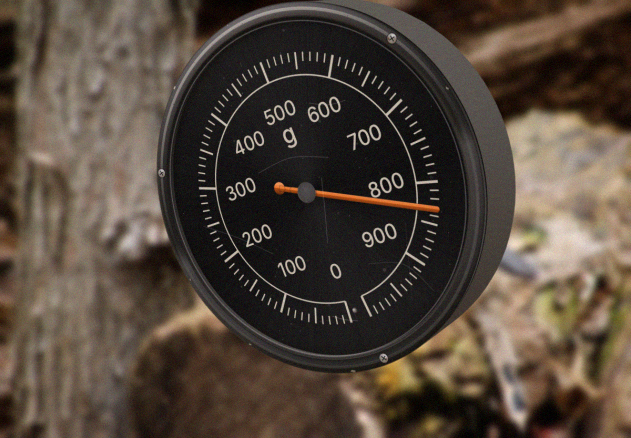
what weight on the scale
830 g
